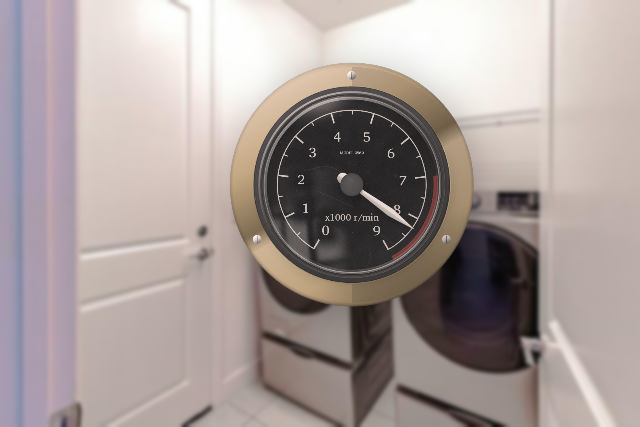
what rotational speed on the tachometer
8250 rpm
